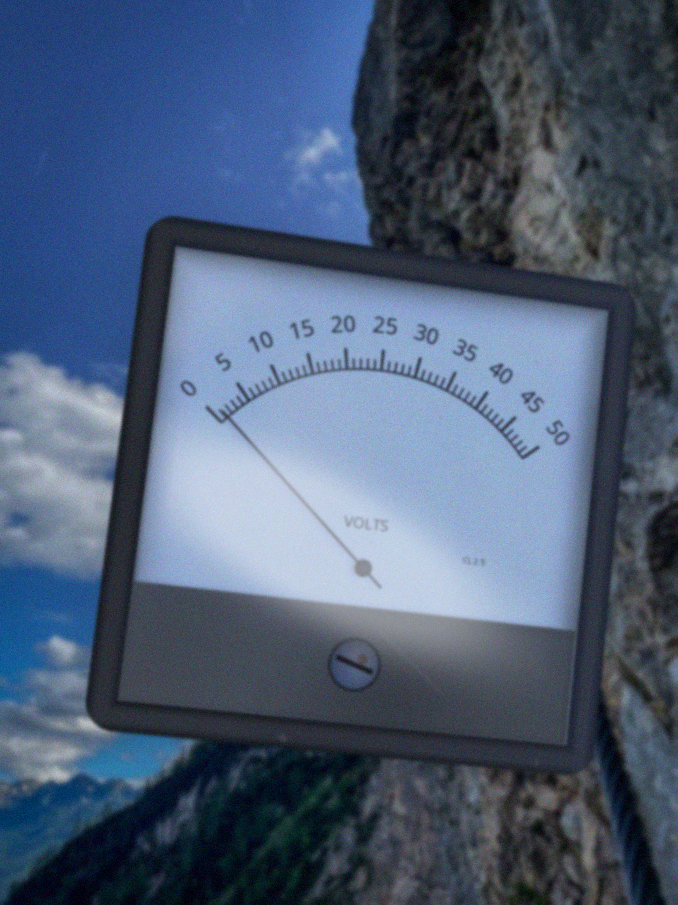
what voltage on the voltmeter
1 V
